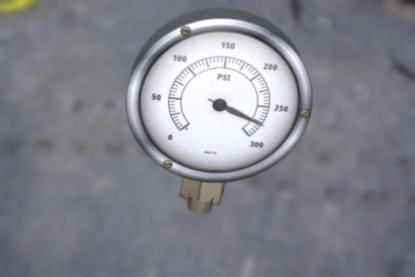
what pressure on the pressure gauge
275 psi
